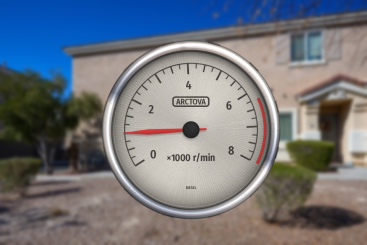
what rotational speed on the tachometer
1000 rpm
